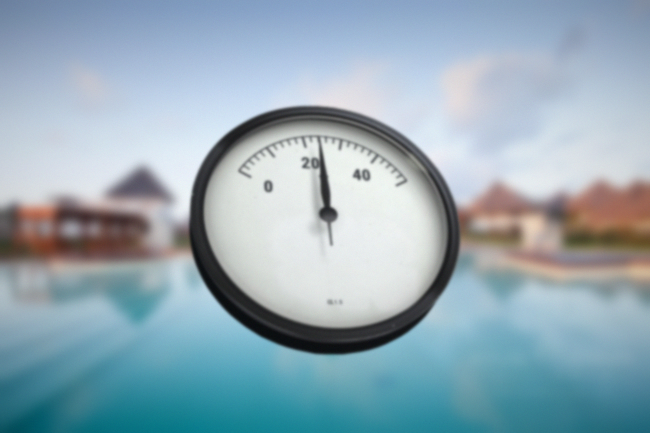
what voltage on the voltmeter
24 V
